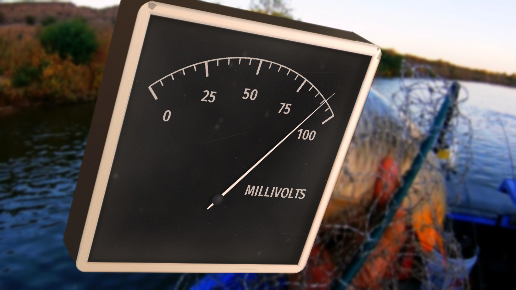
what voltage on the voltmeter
90 mV
